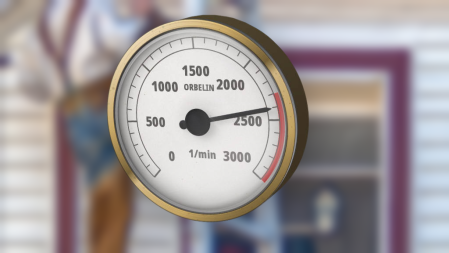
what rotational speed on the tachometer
2400 rpm
